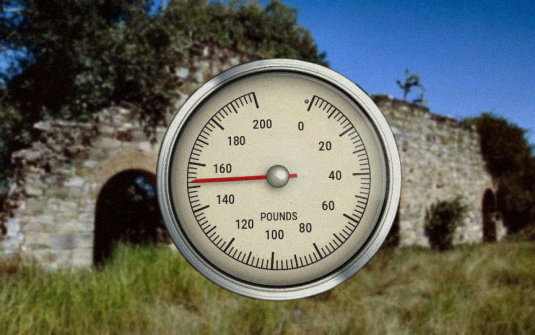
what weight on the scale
152 lb
